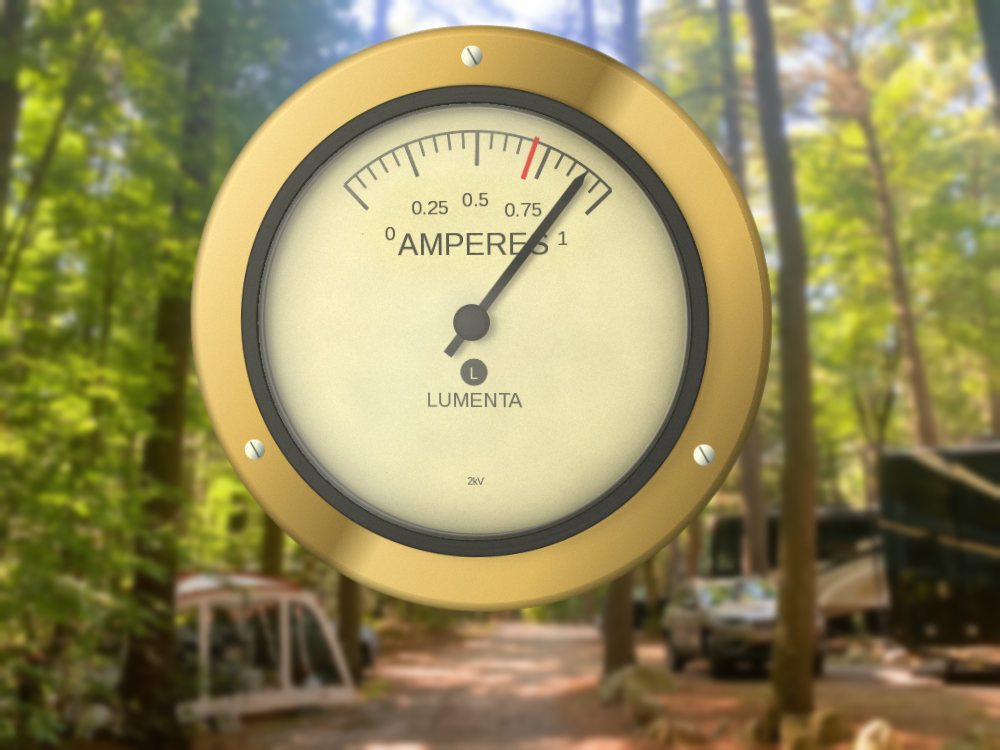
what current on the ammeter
0.9 A
